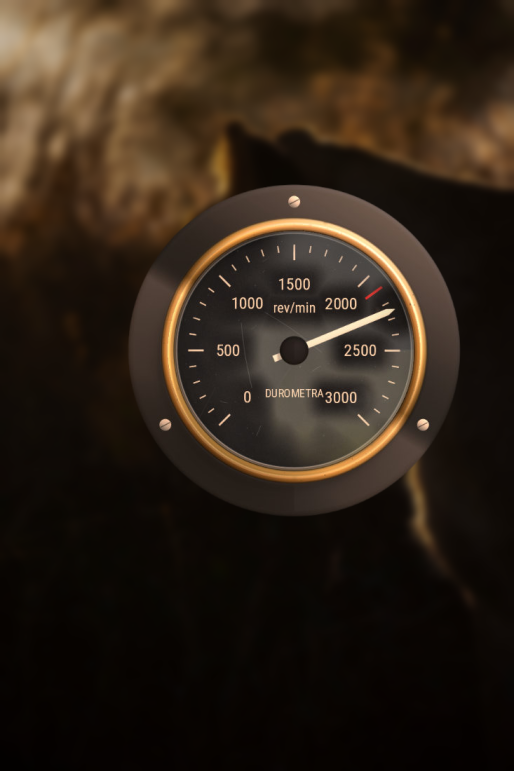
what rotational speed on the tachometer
2250 rpm
